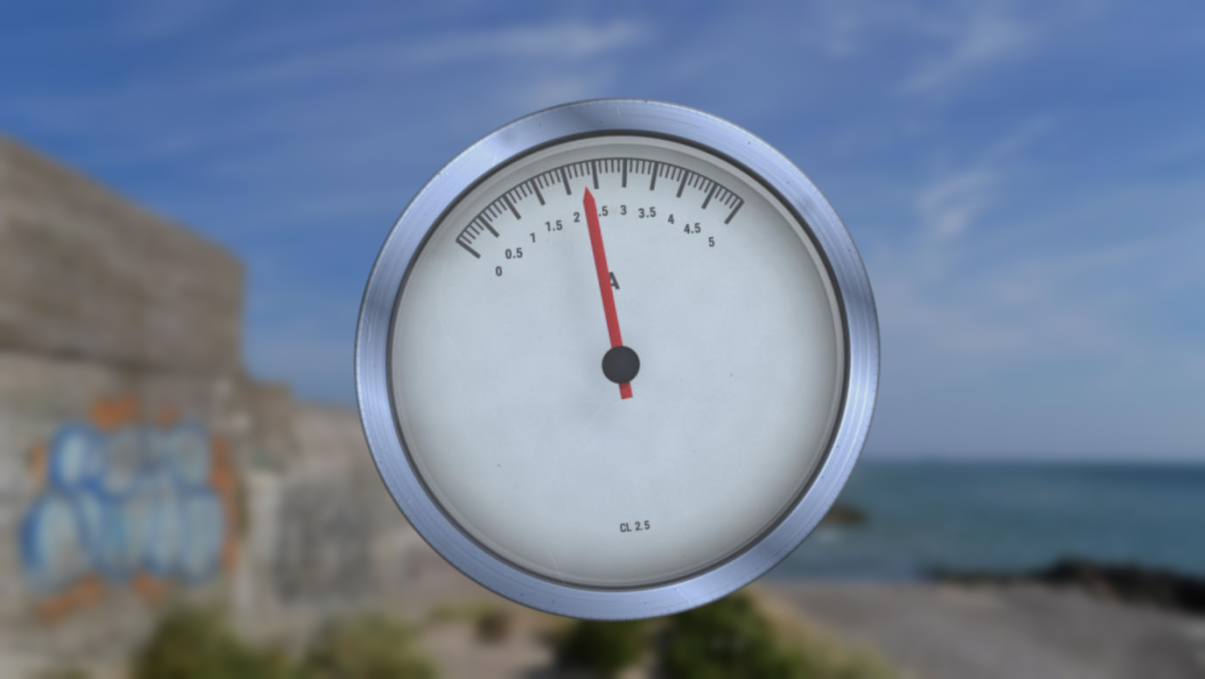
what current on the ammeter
2.3 A
